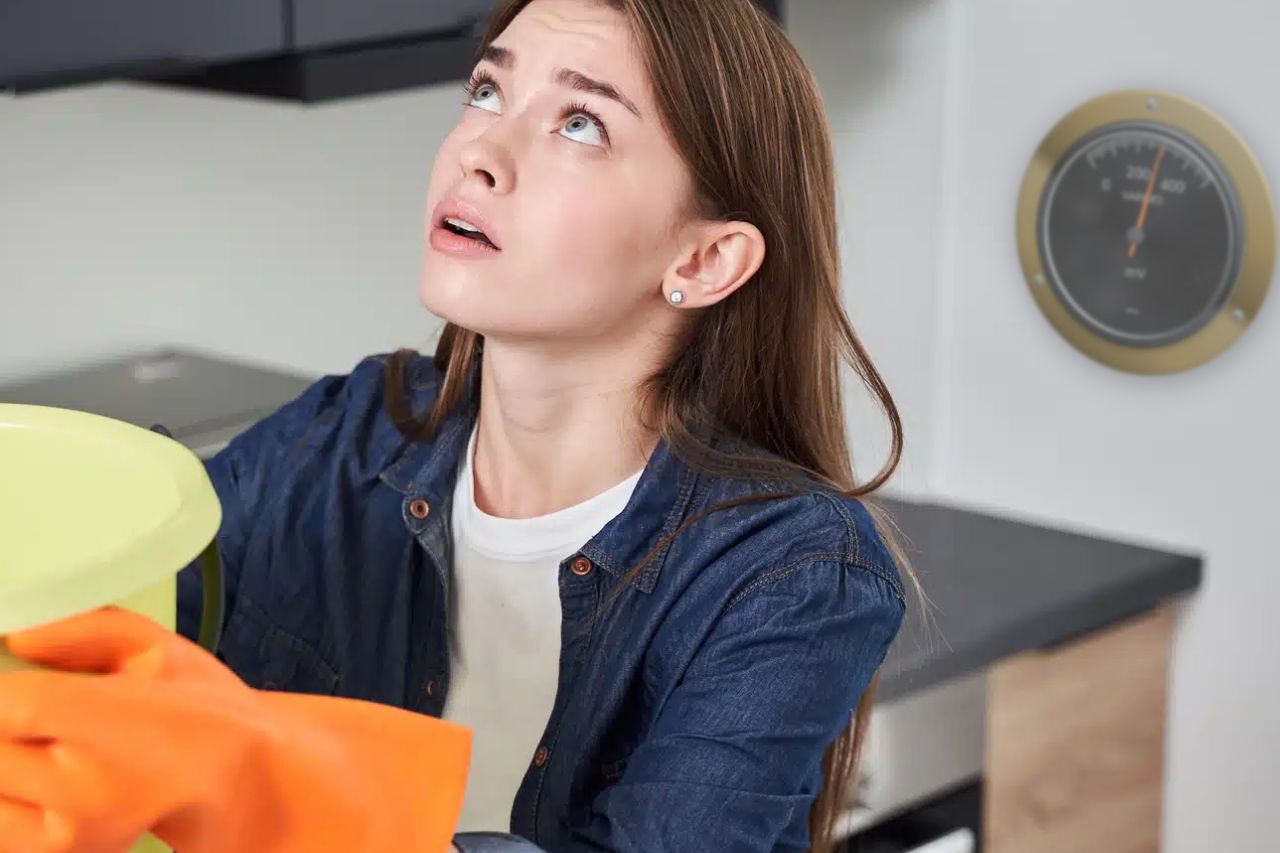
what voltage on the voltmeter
300 mV
